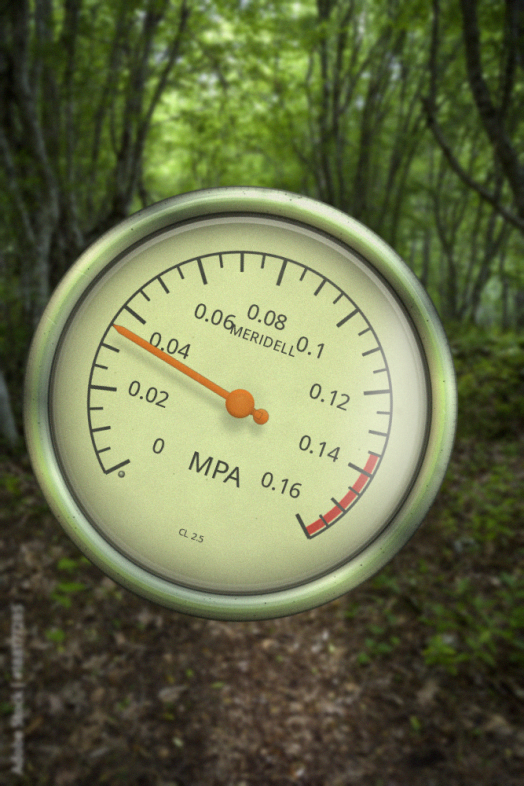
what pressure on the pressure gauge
0.035 MPa
